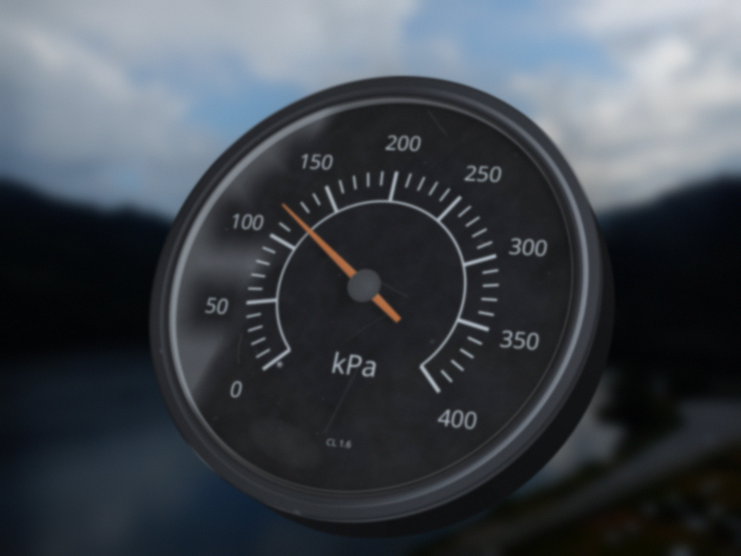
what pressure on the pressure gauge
120 kPa
